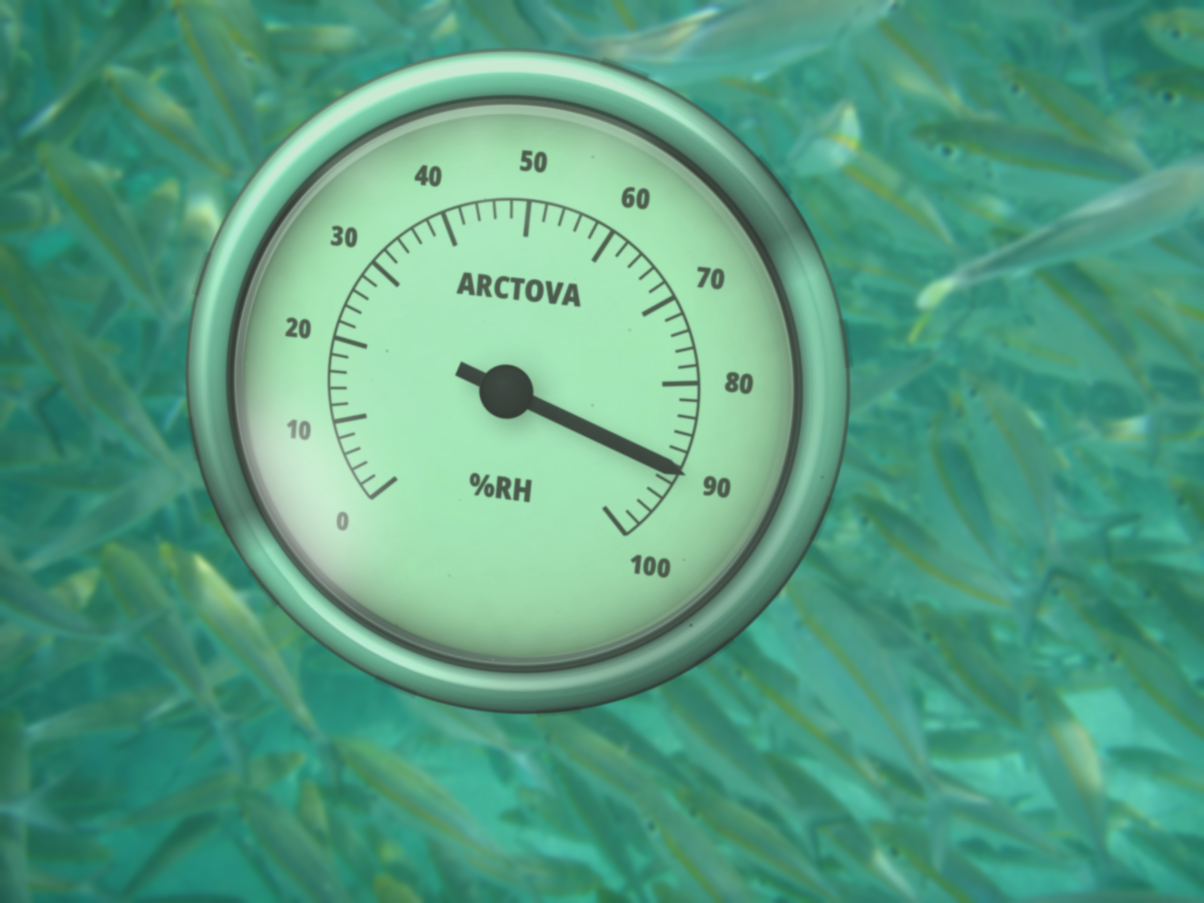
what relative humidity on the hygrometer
90 %
